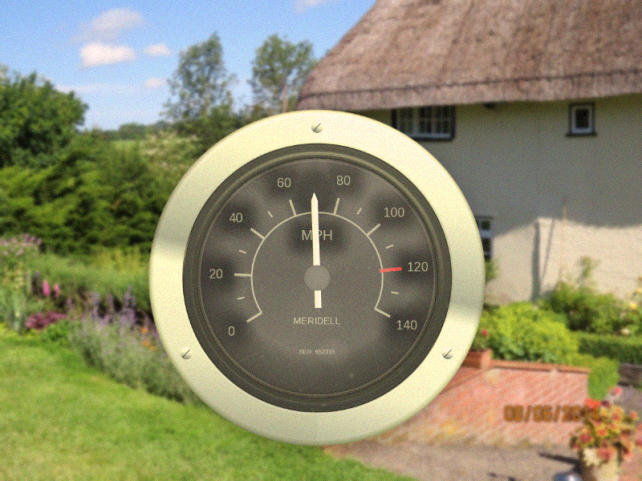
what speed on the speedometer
70 mph
